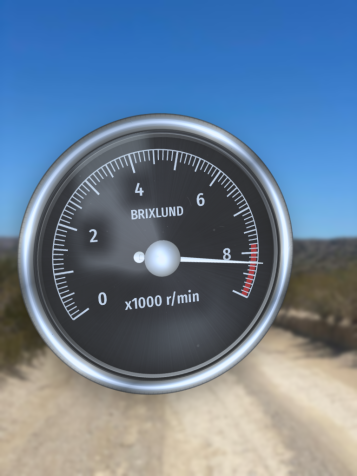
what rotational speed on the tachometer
8200 rpm
